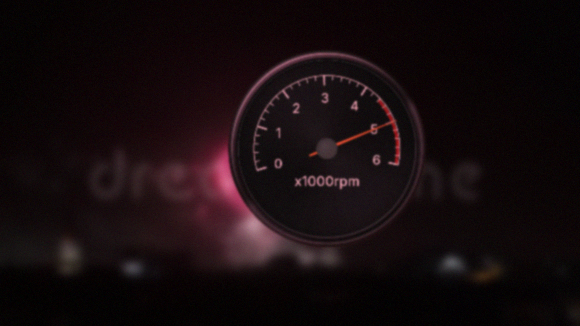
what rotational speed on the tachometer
5000 rpm
